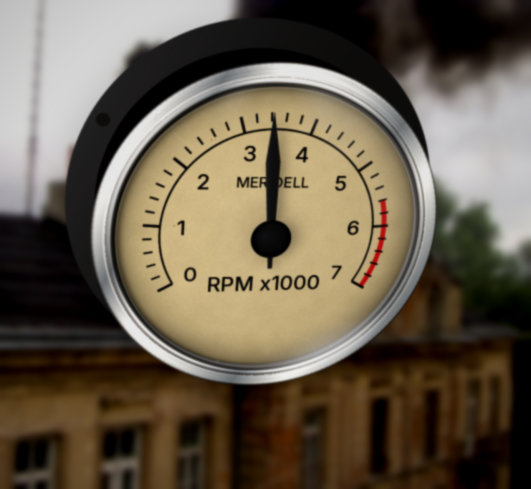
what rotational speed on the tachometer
3400 rpm
